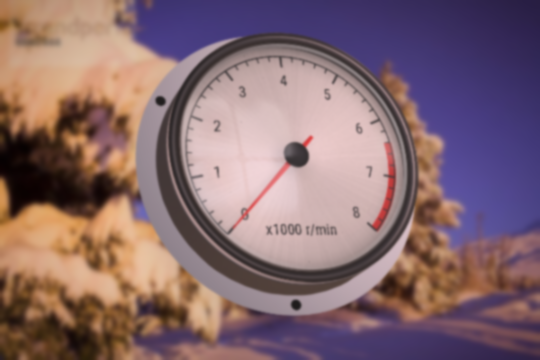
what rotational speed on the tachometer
0 rpm
